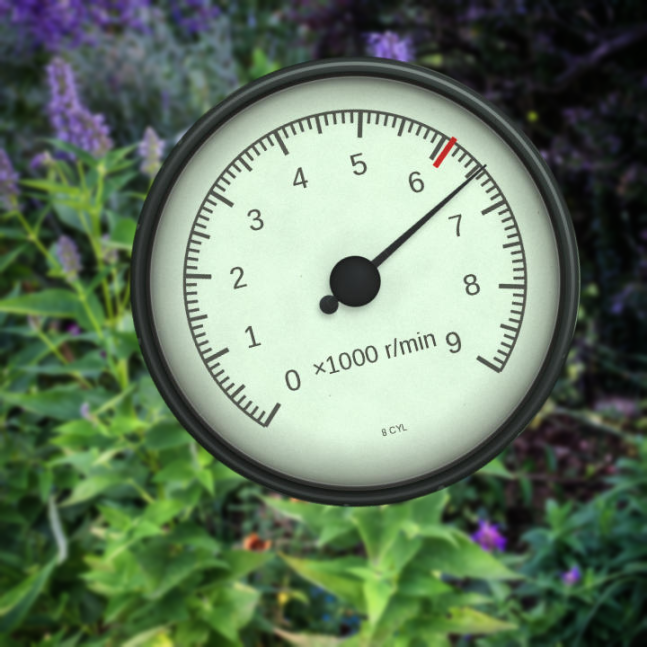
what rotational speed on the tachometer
6550 rpm
